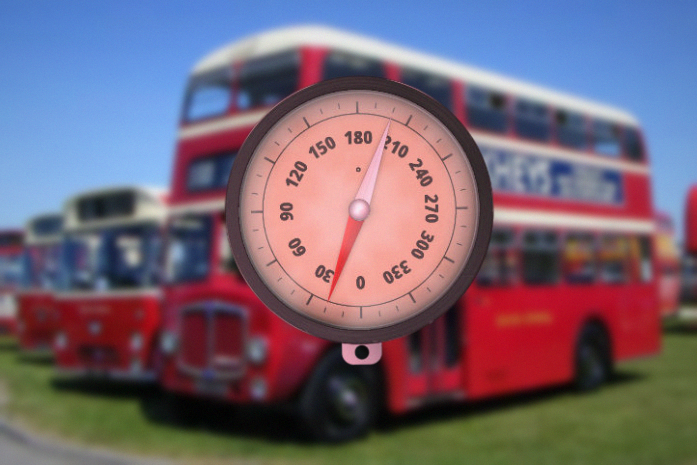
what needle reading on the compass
20 °
